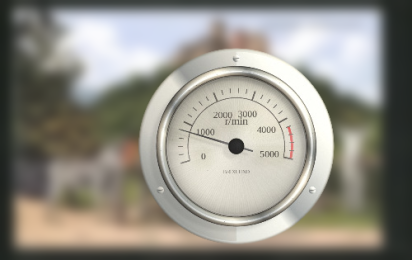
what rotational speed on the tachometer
800 rpm
